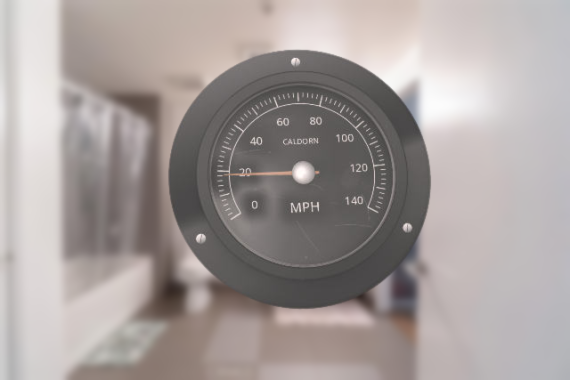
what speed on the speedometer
18 mph
